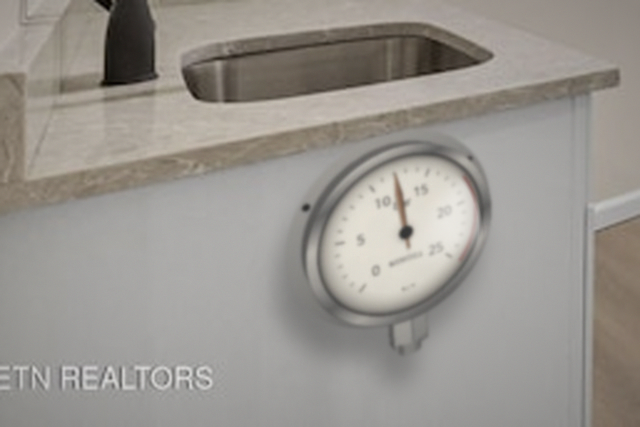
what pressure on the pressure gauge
12 bar
